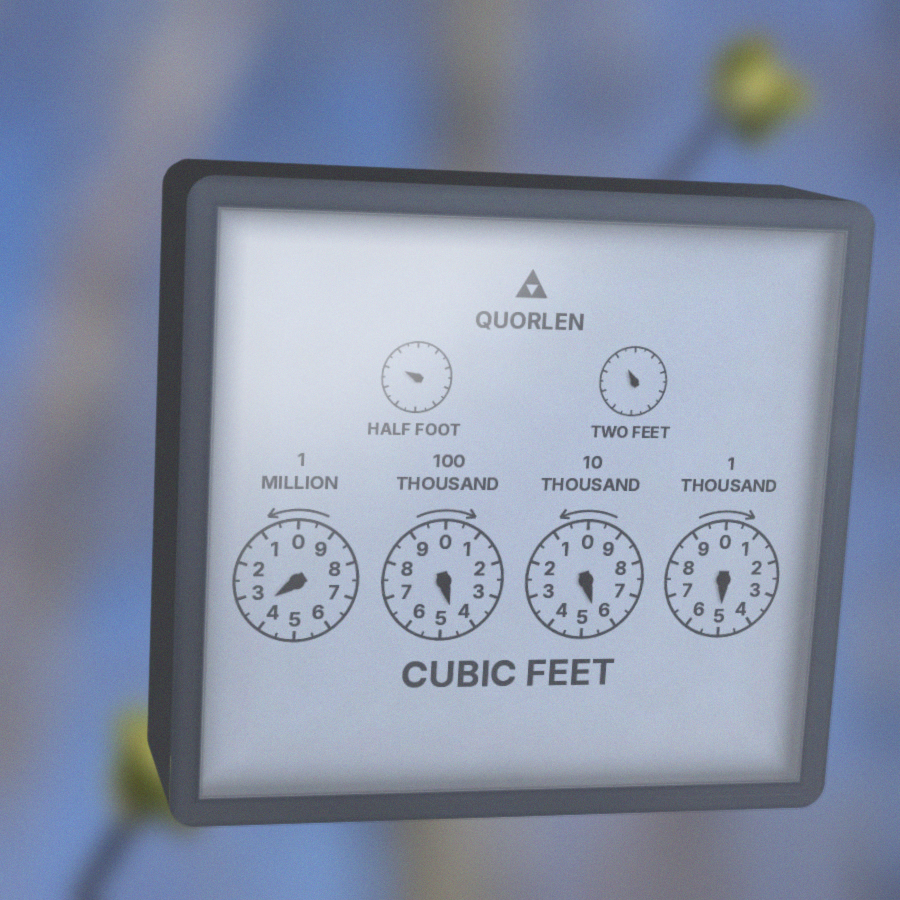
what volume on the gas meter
345500 ft³
